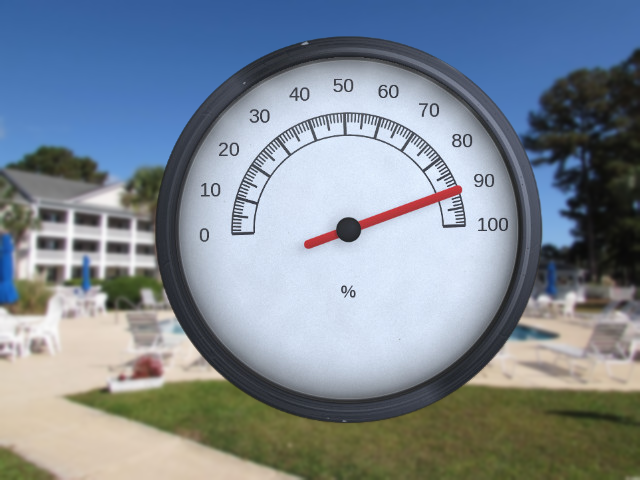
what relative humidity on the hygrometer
90 %
